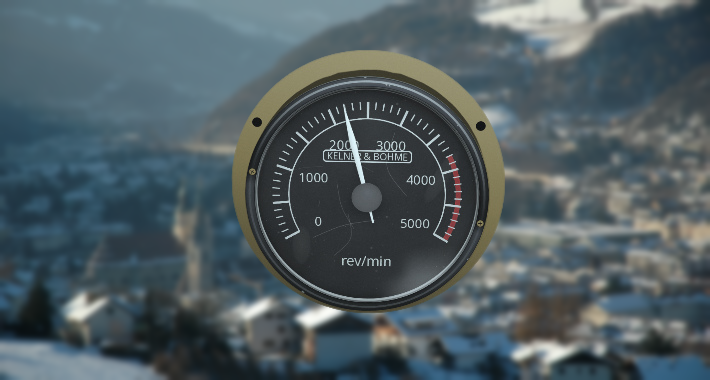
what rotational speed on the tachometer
2200 rpm
